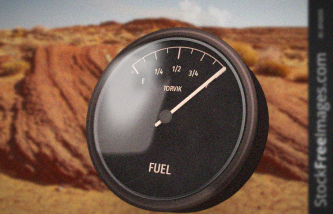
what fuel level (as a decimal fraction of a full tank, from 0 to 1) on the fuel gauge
1
